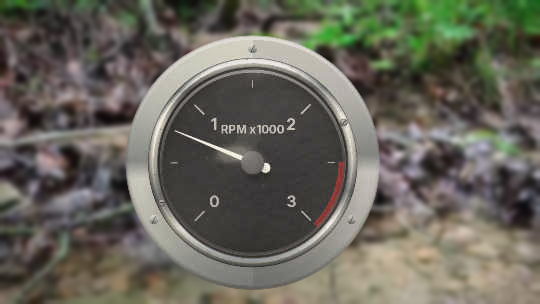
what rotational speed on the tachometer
750 rpm
